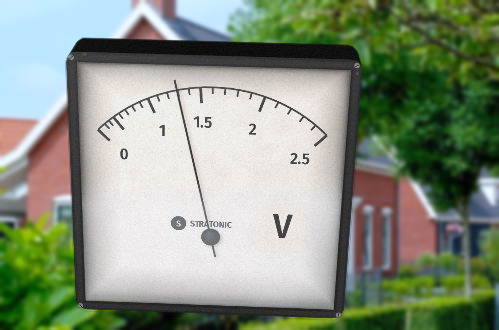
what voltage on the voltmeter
1.3 V
